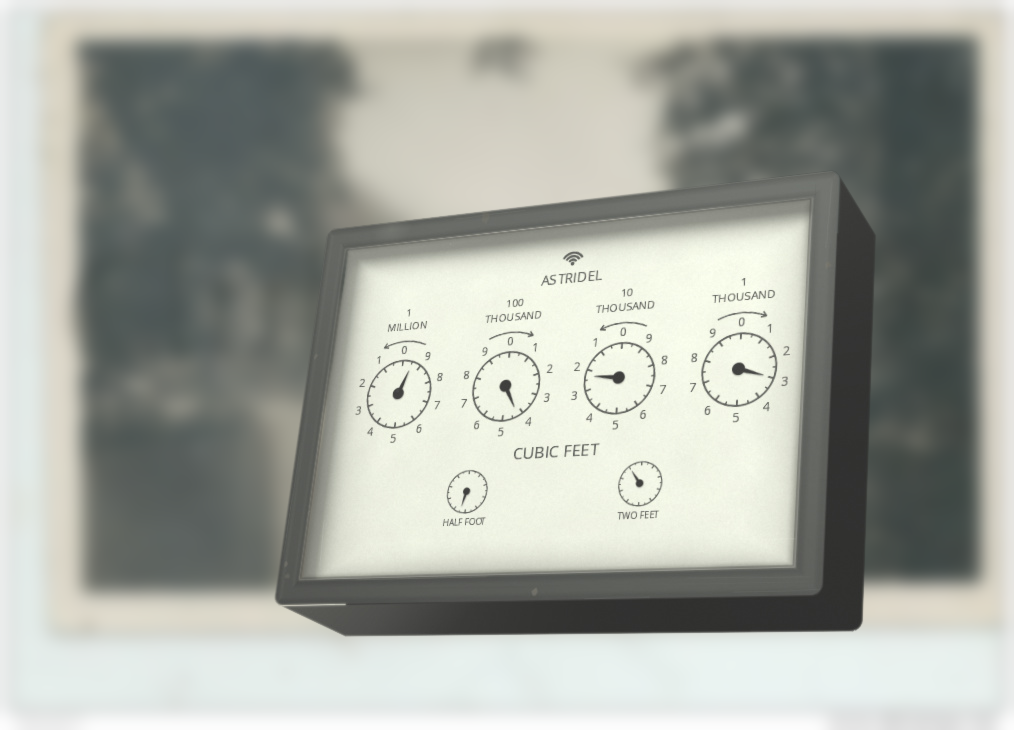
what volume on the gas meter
942300 ft³
